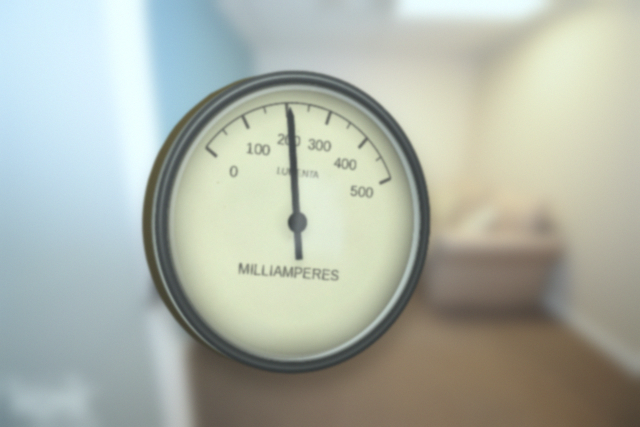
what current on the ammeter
200 mA
